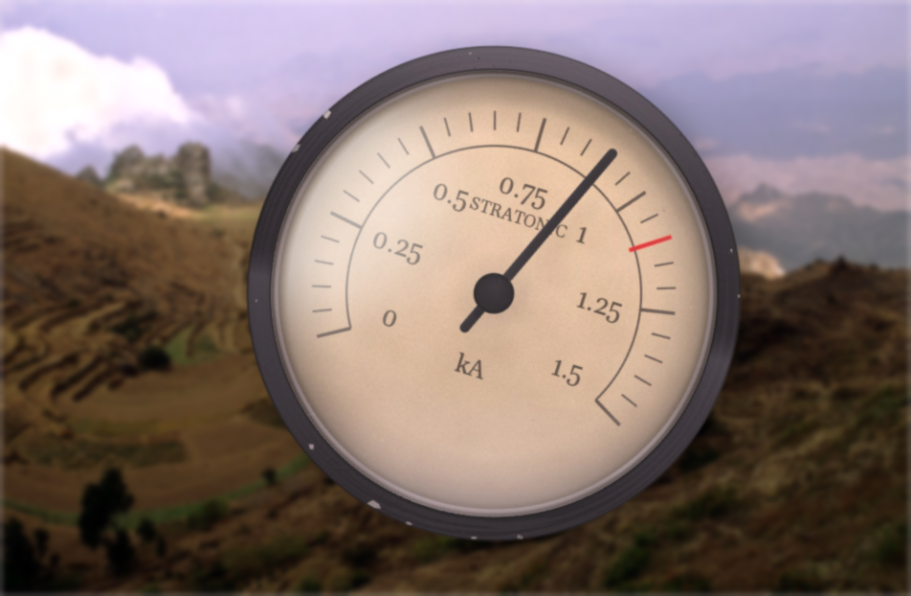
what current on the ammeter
0.9 kA
